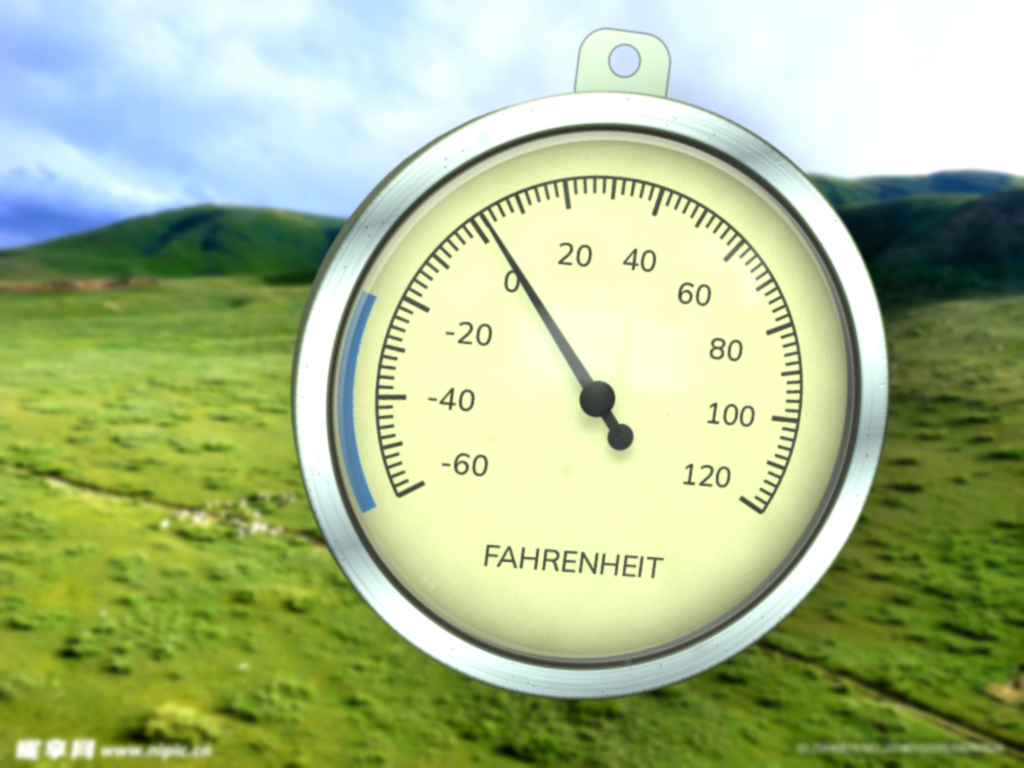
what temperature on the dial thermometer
2 °F
